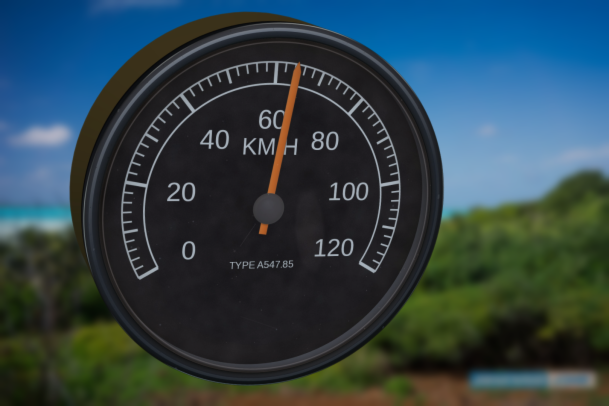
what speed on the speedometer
64 km/h
